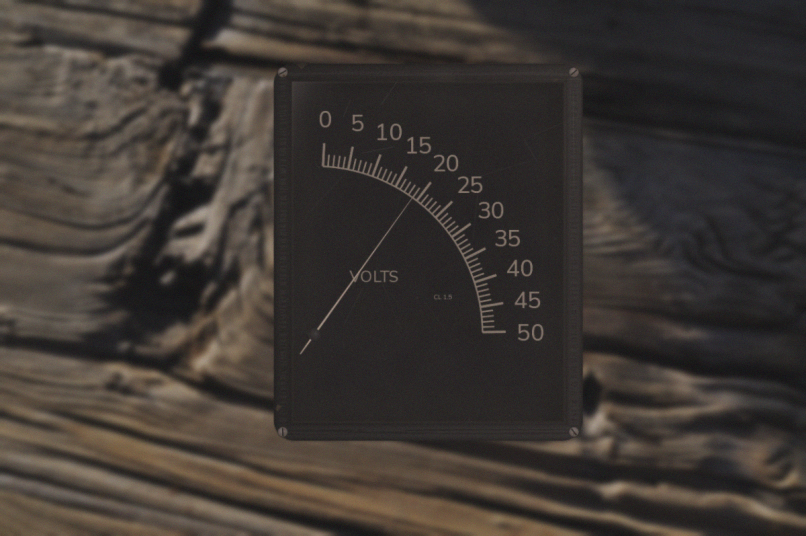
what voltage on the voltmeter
19 V
